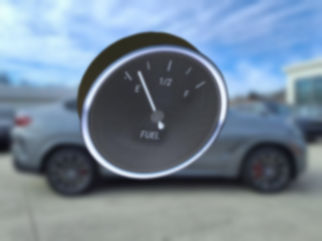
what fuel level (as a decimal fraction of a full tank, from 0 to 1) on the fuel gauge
0.125
